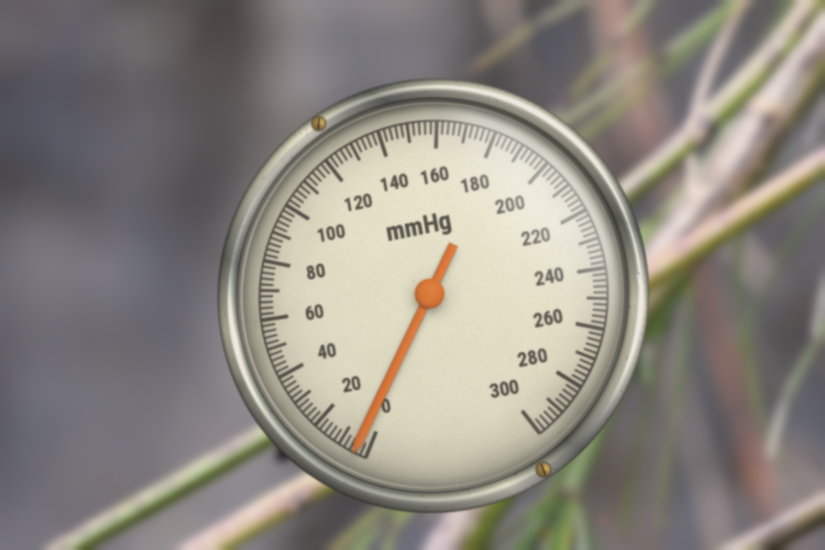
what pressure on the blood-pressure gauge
4 mmHg
